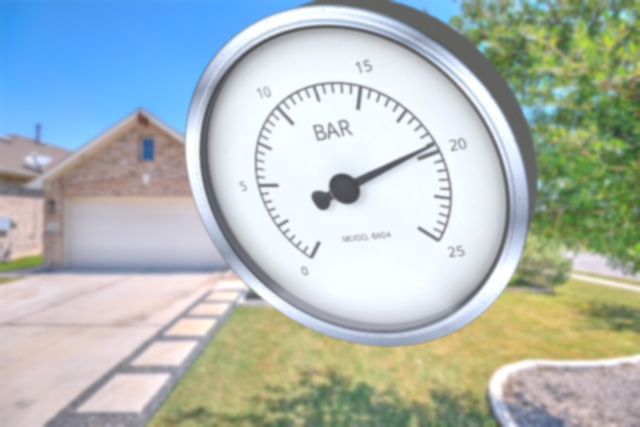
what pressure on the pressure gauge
19.5 bar
